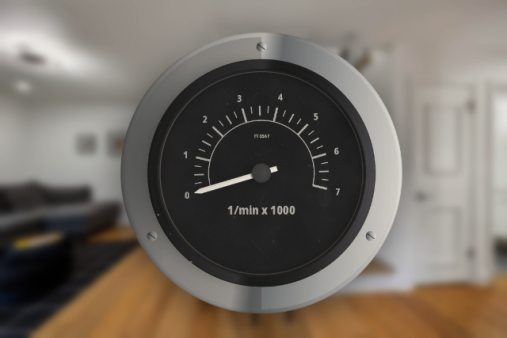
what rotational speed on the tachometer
0 rpm
